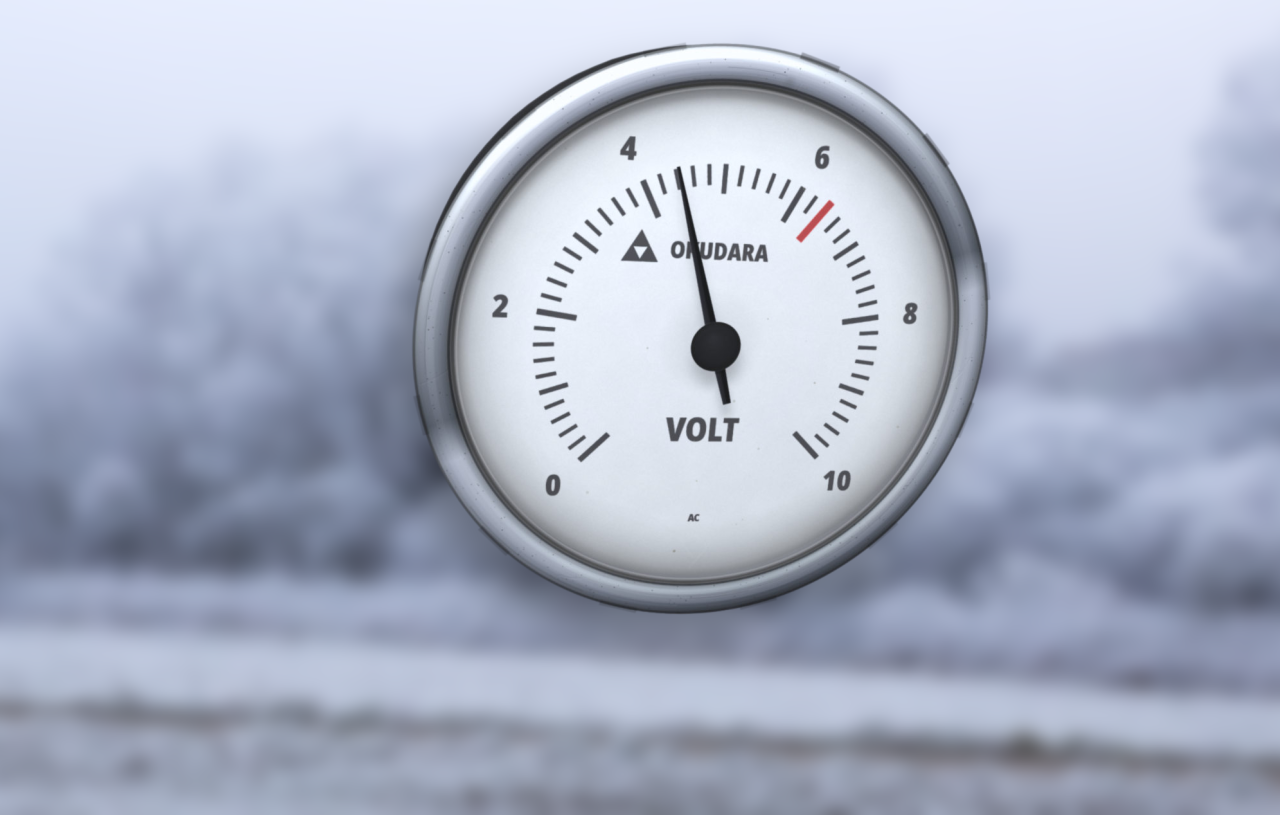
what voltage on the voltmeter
4.4 V
